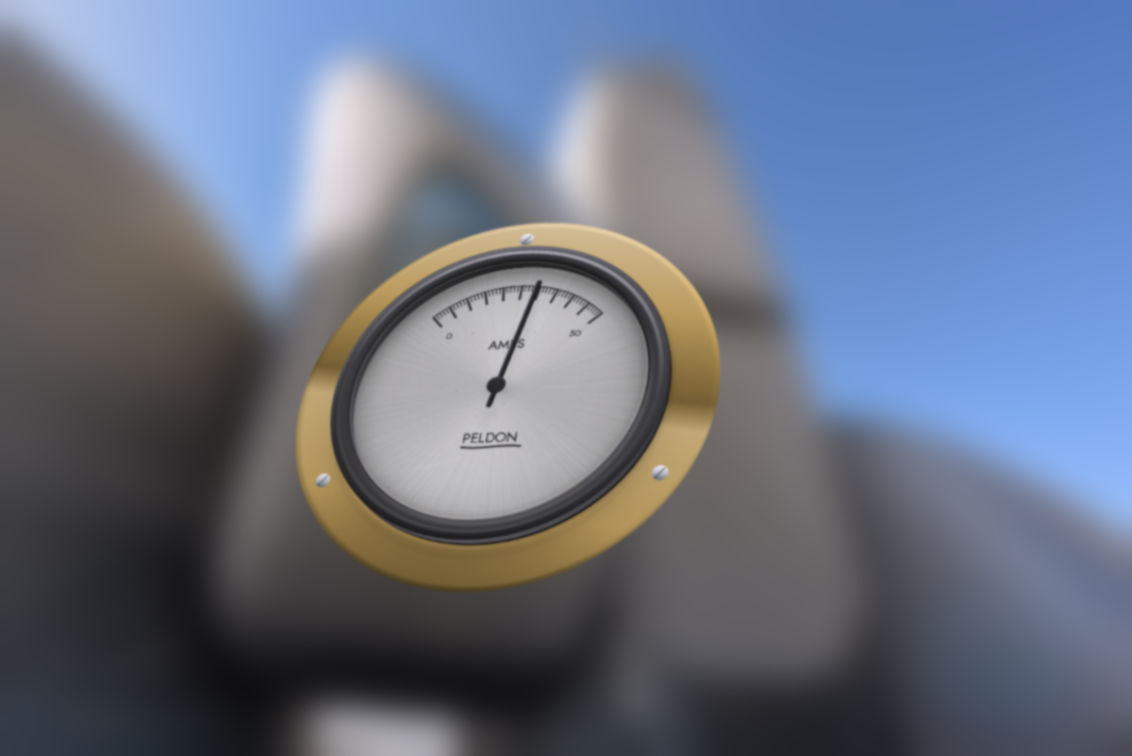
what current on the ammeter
30 A
